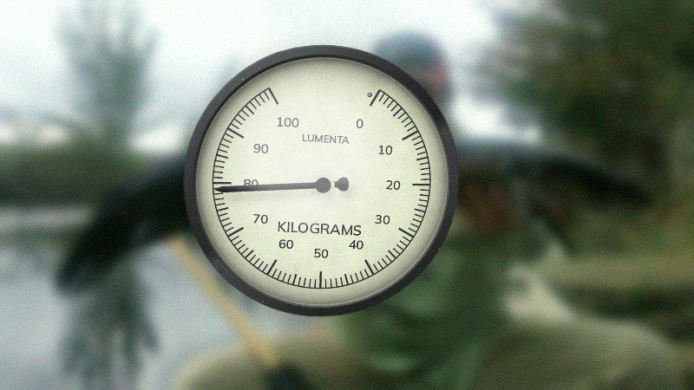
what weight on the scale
79 kg
